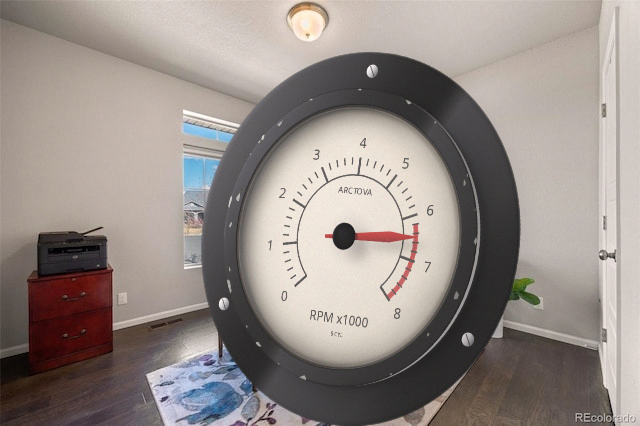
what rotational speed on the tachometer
6500 rpm
